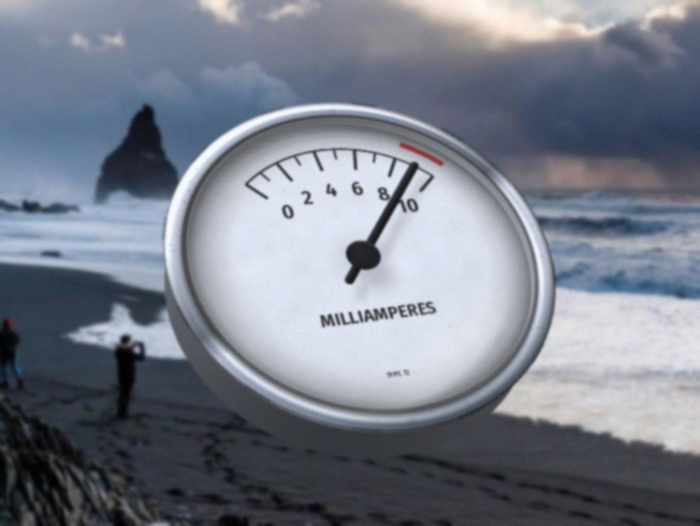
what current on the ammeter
9 mA
